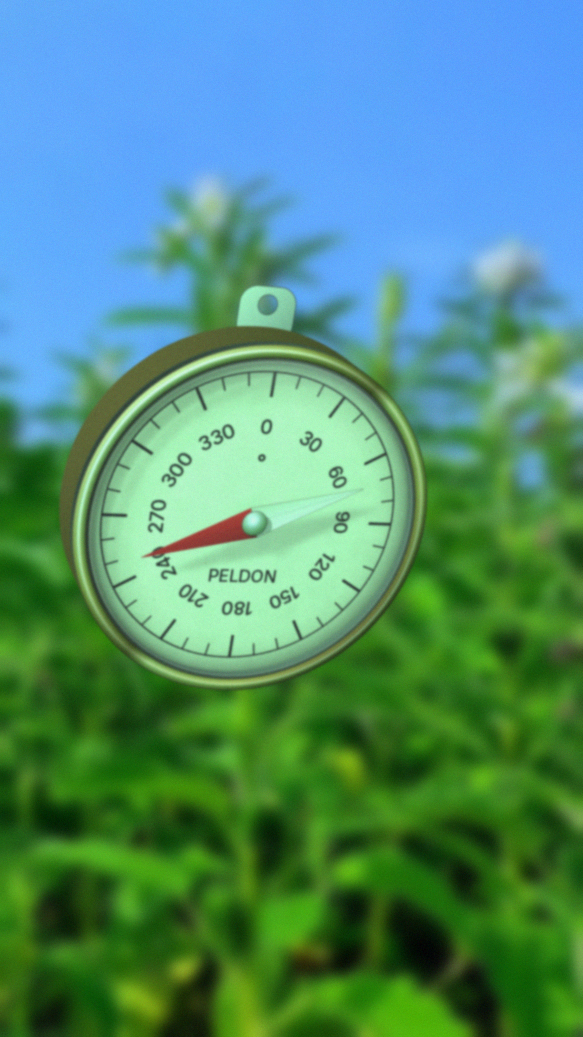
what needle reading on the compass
250 °
